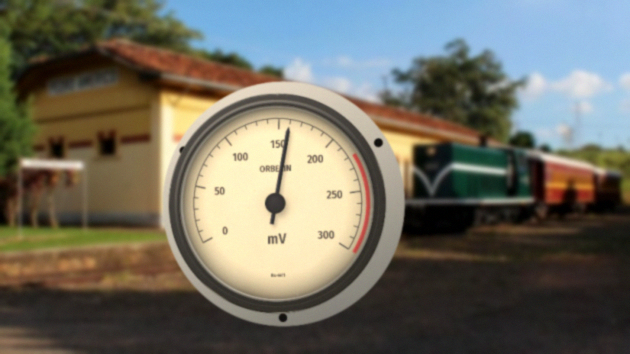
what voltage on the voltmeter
160 mV
